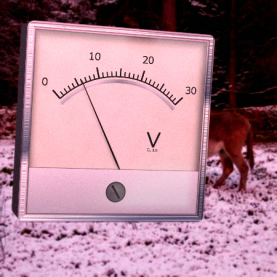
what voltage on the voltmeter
6 V
